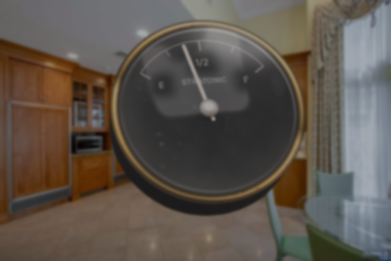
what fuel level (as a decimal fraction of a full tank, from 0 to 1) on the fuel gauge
0.375
